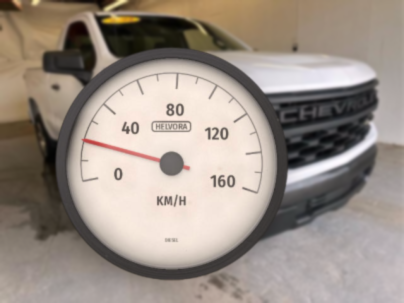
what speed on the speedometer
20 km/h
